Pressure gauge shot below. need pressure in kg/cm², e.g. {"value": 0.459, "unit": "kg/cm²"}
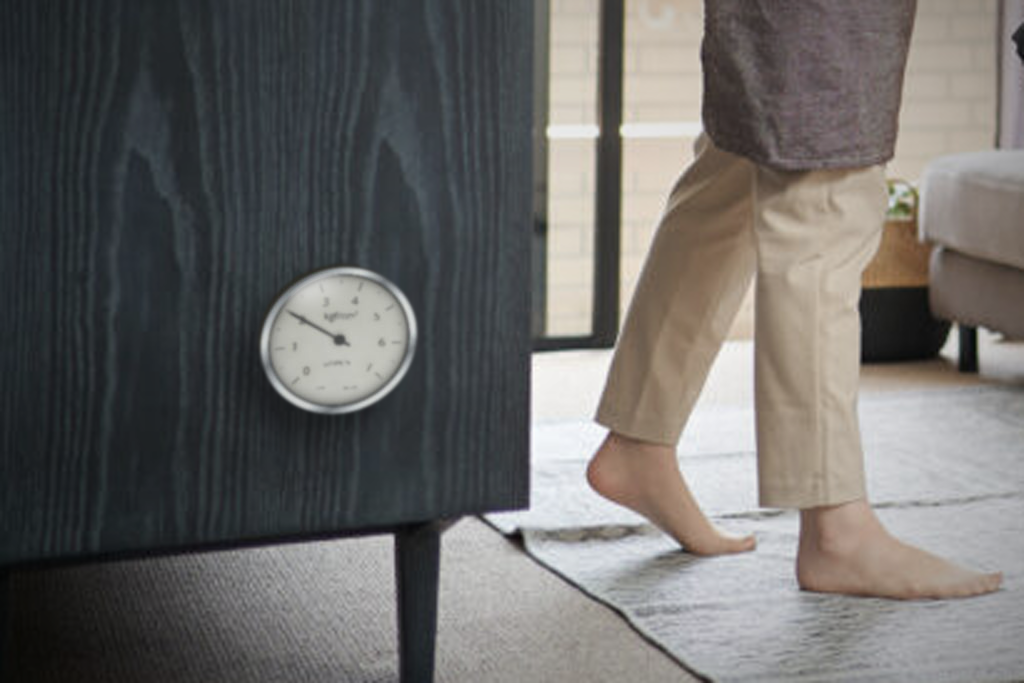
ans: {"value": 2, "unit": "kg/cm²"}
